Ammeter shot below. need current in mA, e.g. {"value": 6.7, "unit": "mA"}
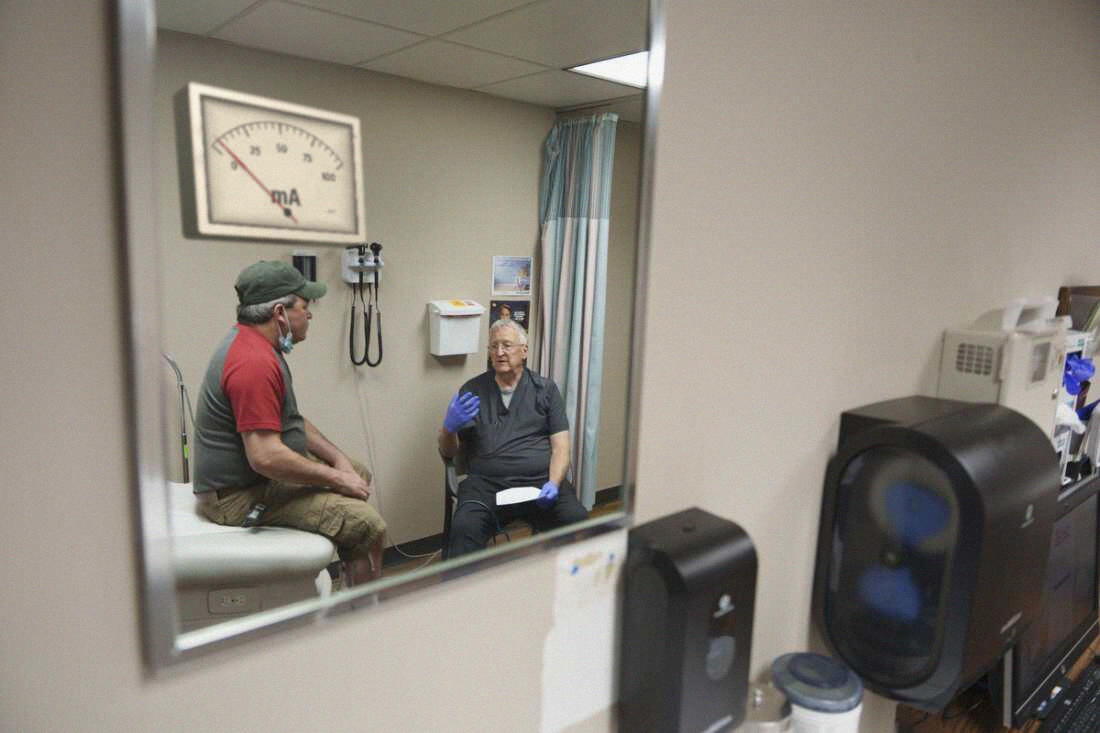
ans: {"value": 5, "unit": "mA"}
